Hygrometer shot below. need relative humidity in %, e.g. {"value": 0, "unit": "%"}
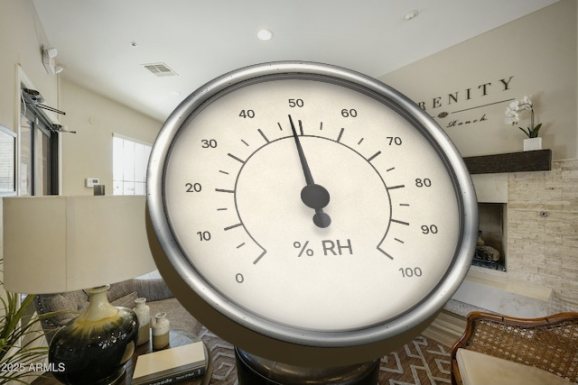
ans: {"value": 47.5, "unit": "%"}
